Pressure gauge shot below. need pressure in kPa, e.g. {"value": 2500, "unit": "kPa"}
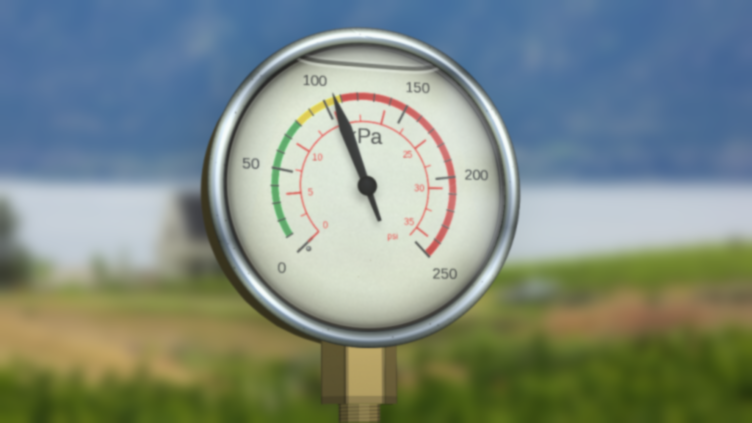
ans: {"value": 105, "unit": "kPa"}
